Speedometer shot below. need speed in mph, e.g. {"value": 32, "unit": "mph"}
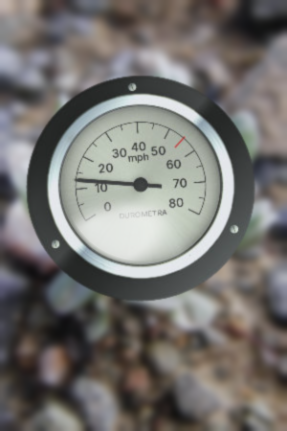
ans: {"value": 12.5, "unit": "mph"}
